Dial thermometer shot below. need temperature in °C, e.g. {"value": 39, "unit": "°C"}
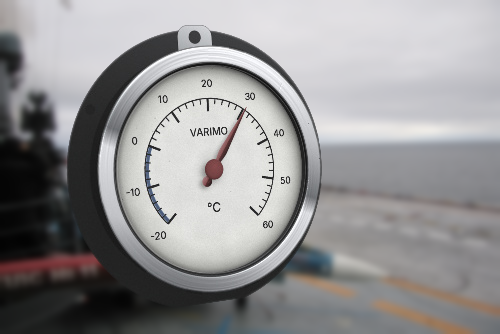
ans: {"value": 30, "unit": "°C"}
